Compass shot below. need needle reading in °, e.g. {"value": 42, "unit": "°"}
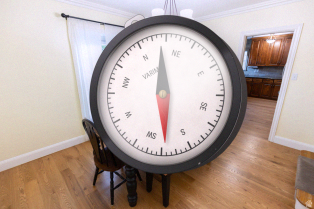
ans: {"value": 205, "unit": "°"}
